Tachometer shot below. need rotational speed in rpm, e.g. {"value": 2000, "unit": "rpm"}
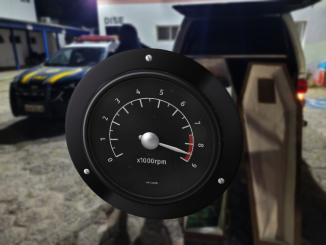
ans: {"value": 8500, "unit": "rpm"}
